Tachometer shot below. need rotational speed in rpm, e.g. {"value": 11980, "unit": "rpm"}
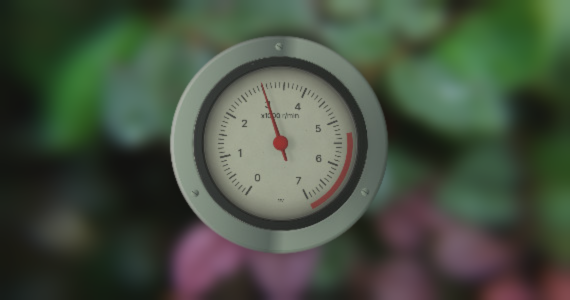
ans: {"value": 3000, "unit": "rpm"}
